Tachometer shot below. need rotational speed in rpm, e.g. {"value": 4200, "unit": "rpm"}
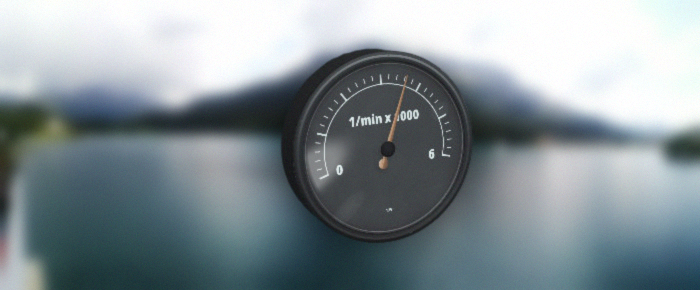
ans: {"value": 3600, "unit": "rpm"}
